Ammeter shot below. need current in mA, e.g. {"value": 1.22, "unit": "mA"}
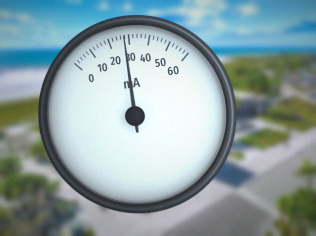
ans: {"value": 28, "unit": "mA"}
